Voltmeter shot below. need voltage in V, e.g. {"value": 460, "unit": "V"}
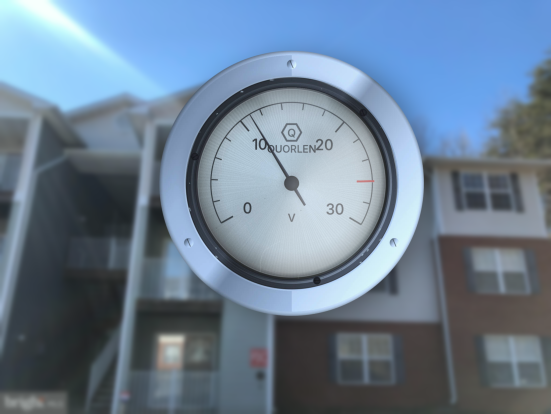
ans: {"value": 11, "unit": "V"}
